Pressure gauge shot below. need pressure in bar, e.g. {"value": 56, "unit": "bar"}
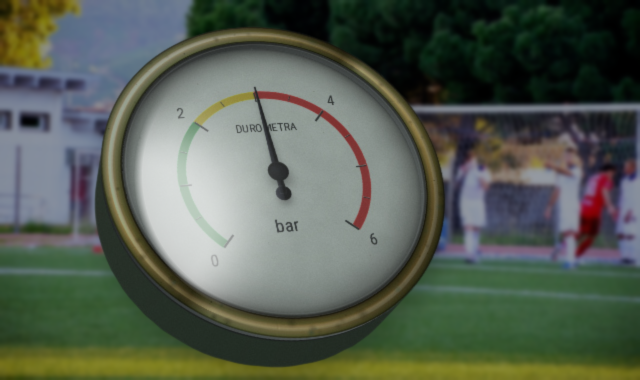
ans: {"value": 3, "unit": "bar"}
